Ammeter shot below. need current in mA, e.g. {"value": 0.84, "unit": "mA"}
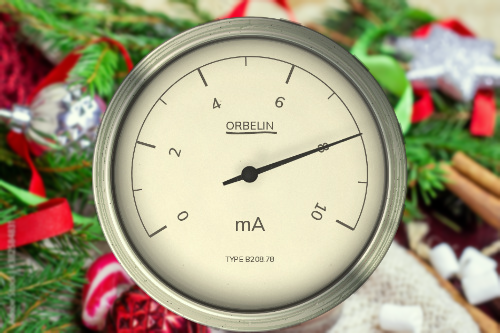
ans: {"value": 8, "unit": "mA"}
